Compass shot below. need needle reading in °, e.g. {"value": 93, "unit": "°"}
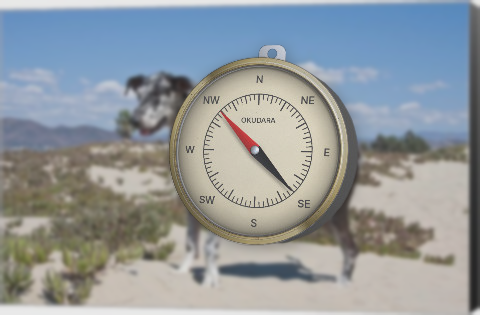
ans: {"value": 315, "unit": "°"}
